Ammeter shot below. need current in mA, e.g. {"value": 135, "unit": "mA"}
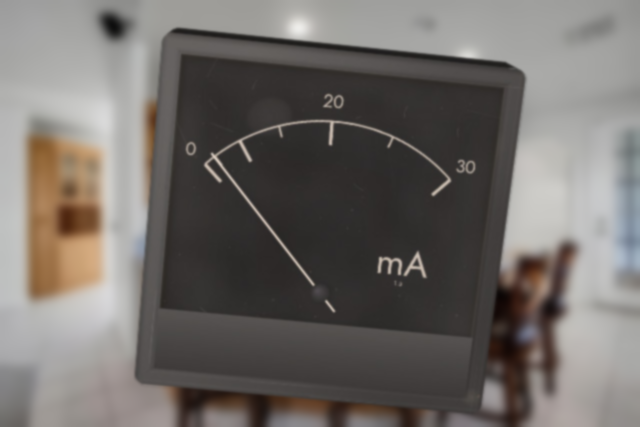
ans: {"value": 5, "unit": "mA"}
